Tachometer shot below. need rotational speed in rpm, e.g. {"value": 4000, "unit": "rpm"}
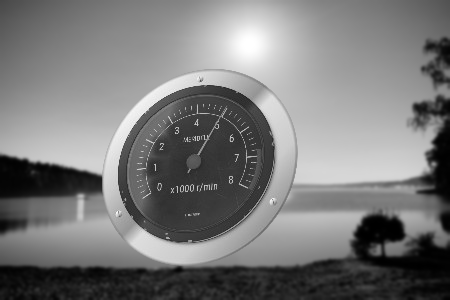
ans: {"value": 5000, "unit": "rpm"}
